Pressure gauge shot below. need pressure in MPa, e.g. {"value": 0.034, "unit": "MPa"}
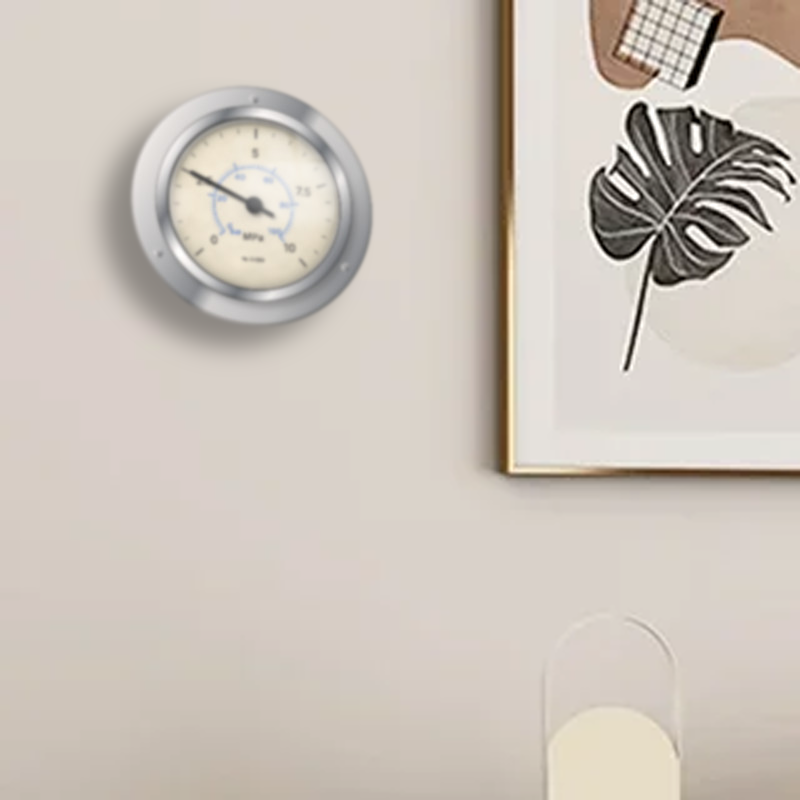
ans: {"value": 2.5, "unit": "MPa"}
